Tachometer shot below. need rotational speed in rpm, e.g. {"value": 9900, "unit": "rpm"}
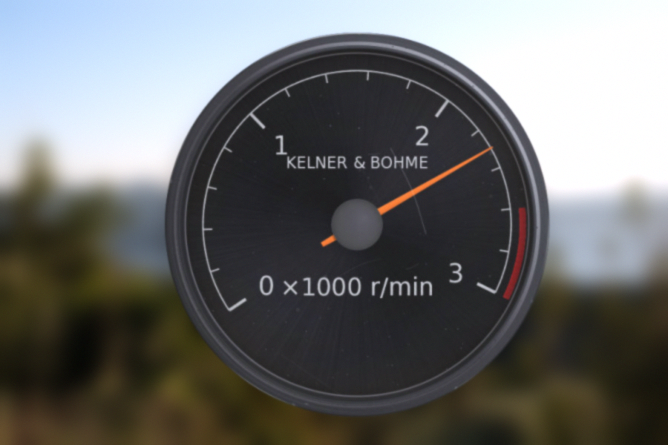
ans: {"value": 2300, "unit": "rpm"}
